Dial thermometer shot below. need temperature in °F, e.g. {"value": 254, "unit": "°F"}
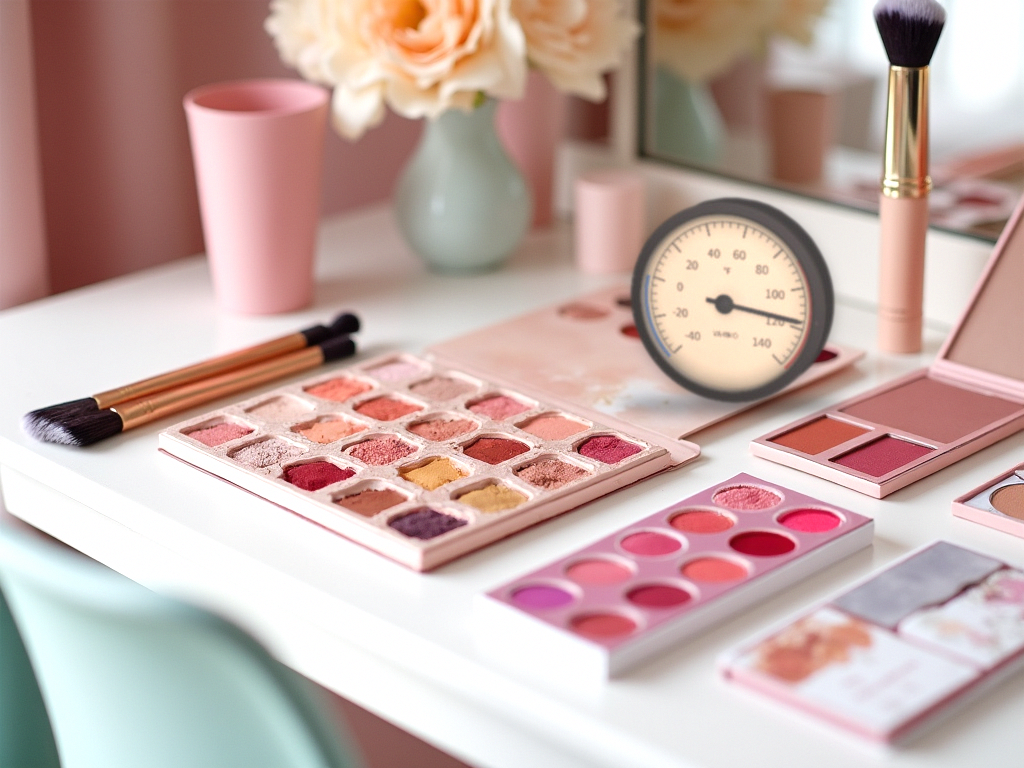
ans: {"value": 116, "unit": "°F"}
